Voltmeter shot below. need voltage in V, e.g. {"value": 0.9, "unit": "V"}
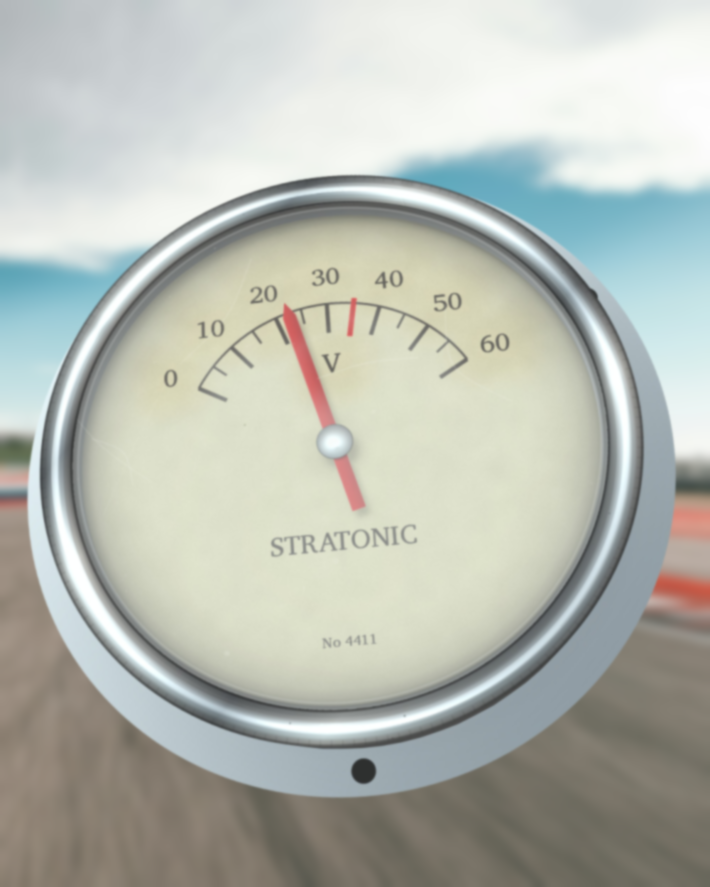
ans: {"value": 22.5, "unit": "V"}
